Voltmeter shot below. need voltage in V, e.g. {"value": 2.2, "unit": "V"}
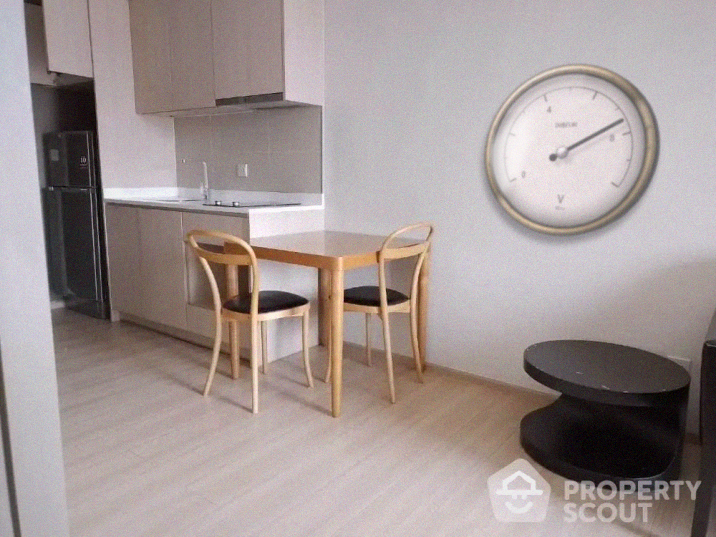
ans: {"value": 7.5, "unit": "V"}
